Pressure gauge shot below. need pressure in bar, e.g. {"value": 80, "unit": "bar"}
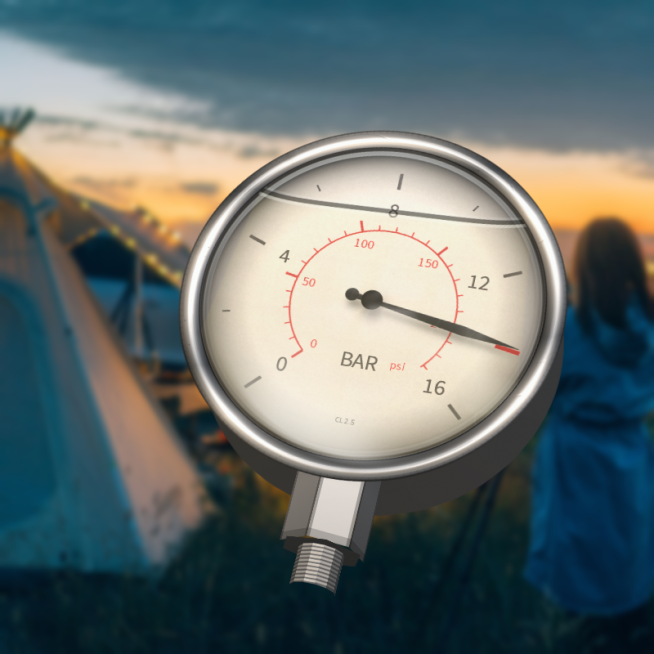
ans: {"value": 14, "unit": "bar"}
